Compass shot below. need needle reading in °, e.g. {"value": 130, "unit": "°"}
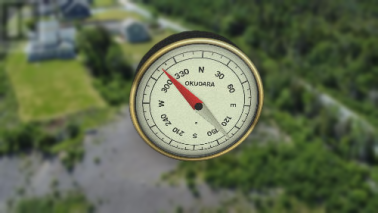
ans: {"value": 315, "unit": "°"}
